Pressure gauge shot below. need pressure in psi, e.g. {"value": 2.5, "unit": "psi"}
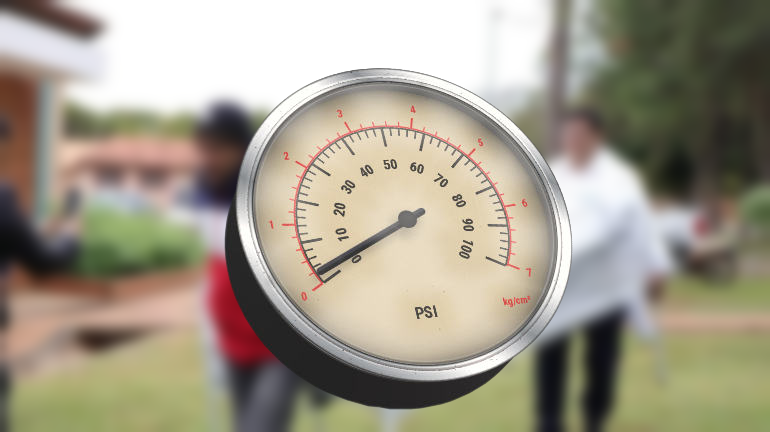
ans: {"value": 2, "unit": "psi"}
